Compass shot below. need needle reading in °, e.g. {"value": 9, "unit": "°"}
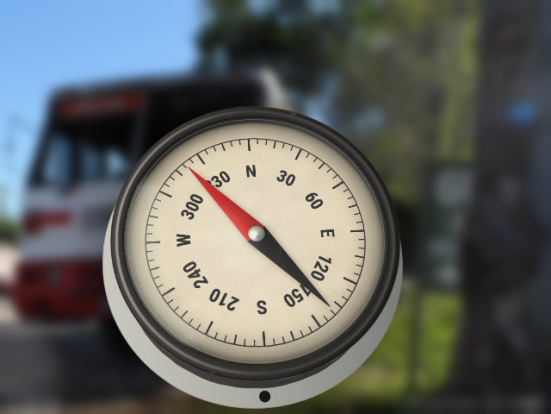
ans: {"value": 320, "unit": "°"}
